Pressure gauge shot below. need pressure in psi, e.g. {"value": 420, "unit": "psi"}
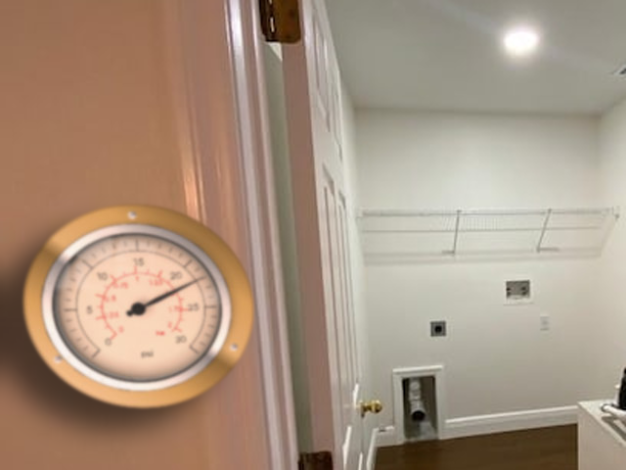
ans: {"value": 22, "unit": "psi"}
